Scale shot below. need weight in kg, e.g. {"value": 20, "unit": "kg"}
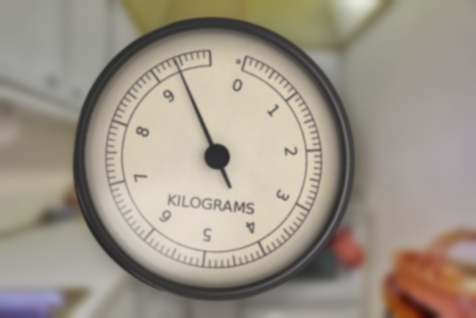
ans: {"value": 9.4, "unit": "kg"}
